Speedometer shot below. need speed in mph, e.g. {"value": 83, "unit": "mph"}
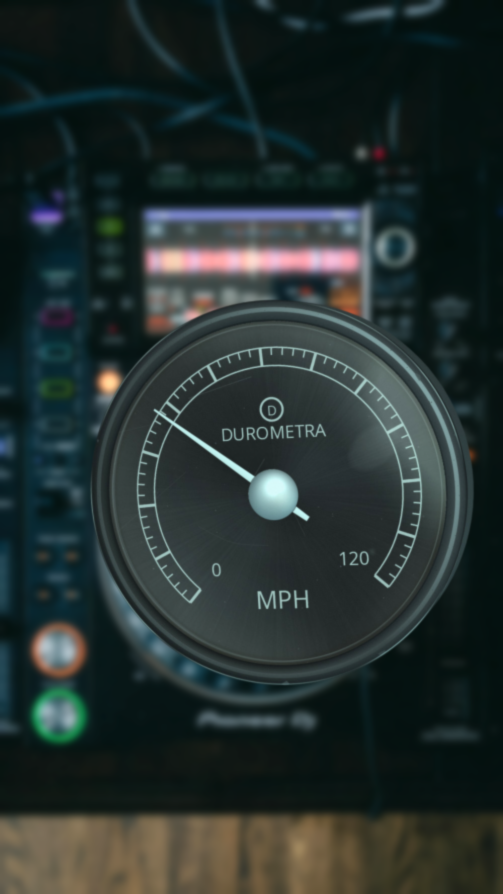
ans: {"value": 38, "unit": "mph"}
